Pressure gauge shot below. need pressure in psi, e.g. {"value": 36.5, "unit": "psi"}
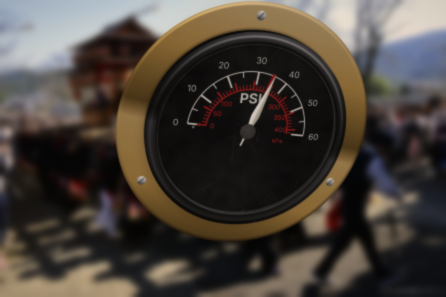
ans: {"value": 35, "unit": "psi"}
